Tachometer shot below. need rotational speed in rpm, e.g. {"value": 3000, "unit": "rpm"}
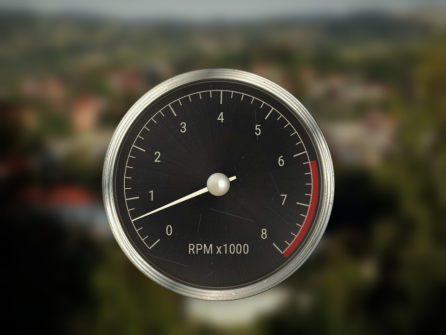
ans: {"value": 600, "unit": "rpm"}
